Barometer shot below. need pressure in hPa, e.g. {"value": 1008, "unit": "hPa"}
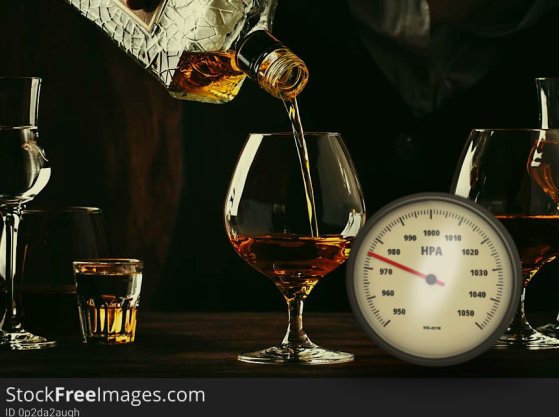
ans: {"value": 975, "unit": "hPa"}
